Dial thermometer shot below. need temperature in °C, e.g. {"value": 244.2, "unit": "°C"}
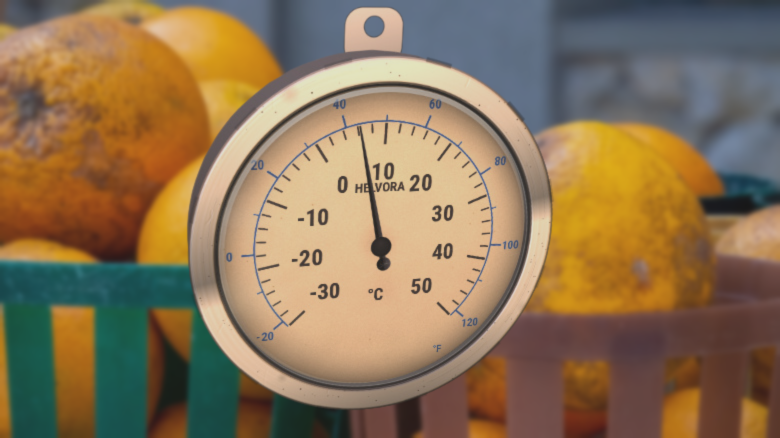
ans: {"value": 6, "unit": "°C"}
